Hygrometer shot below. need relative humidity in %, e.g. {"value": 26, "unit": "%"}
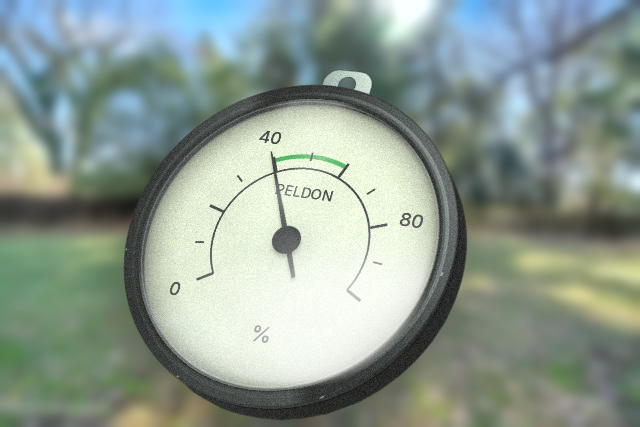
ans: {"value": 40, "unit": "%"}
